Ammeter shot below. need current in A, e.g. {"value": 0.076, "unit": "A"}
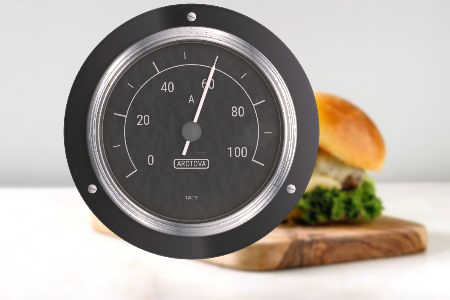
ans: {"value": 60, "unit": "A"}
